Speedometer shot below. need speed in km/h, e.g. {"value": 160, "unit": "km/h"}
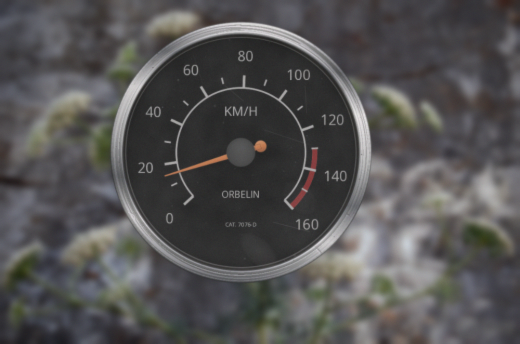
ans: {"value": 15, "unit": "km/h"}
